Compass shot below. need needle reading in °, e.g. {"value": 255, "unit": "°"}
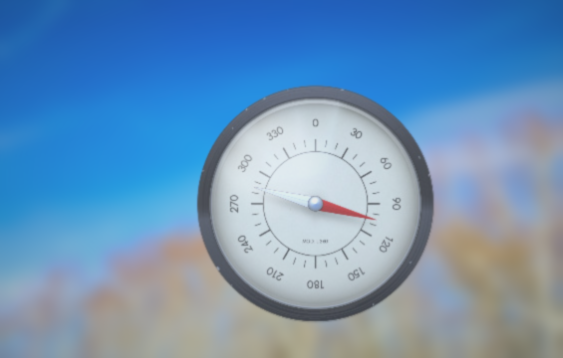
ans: {"value": 105, "unit": "°"}
